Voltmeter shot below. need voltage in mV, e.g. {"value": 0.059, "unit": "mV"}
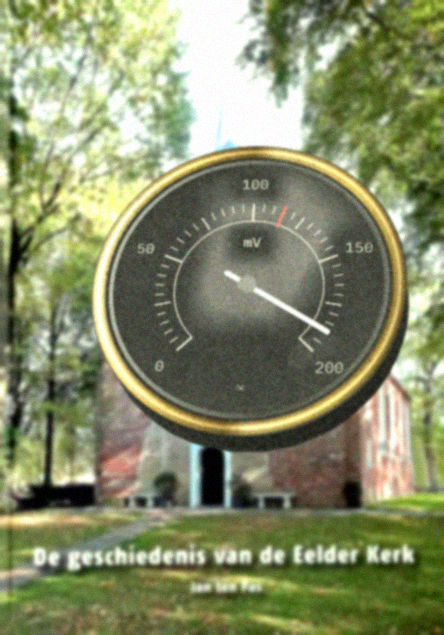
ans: {"value": 190, "unit": "mV"}
